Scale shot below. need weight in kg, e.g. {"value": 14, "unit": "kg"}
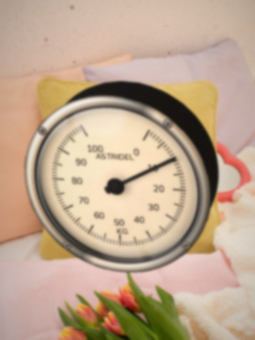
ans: {"value": 10, "unit": "kg"}
